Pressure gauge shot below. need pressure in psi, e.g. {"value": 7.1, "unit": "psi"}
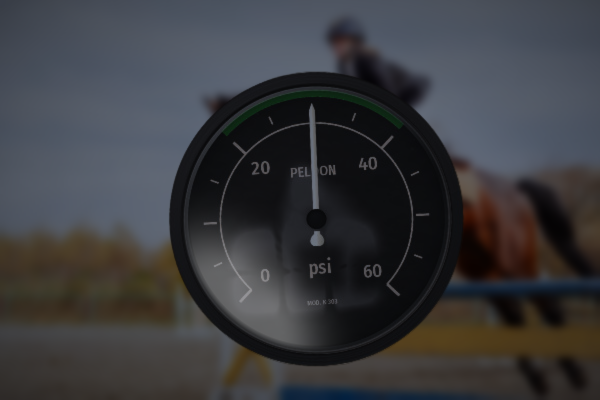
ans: {"value": 30, "unit": "psi"}
